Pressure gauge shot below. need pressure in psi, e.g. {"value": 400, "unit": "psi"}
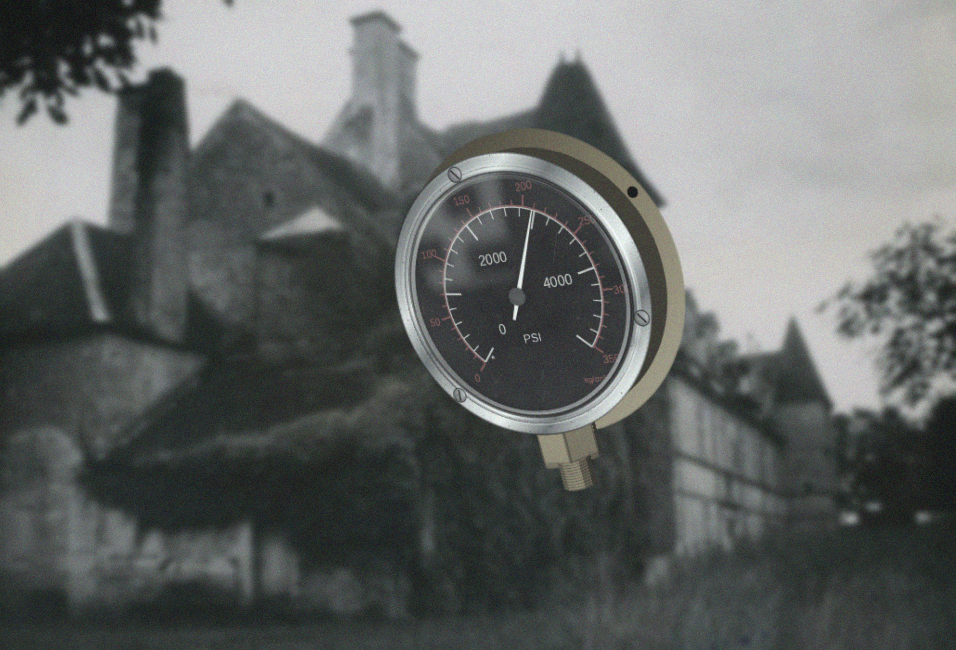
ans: {"value": 3000, "unit": "psi"}
